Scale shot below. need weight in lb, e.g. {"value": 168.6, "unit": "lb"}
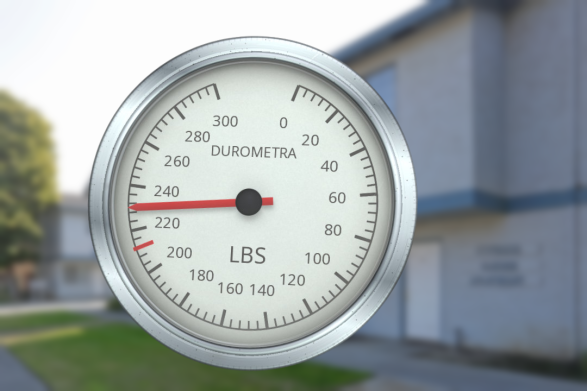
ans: {"value": 230, "unit": "lb"}
